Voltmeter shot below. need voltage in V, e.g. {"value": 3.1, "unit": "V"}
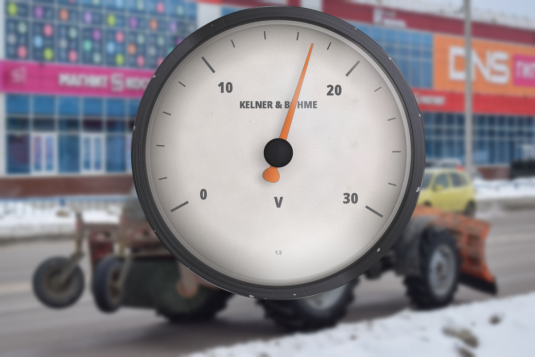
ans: {"value": 17, "unit": "V"}
